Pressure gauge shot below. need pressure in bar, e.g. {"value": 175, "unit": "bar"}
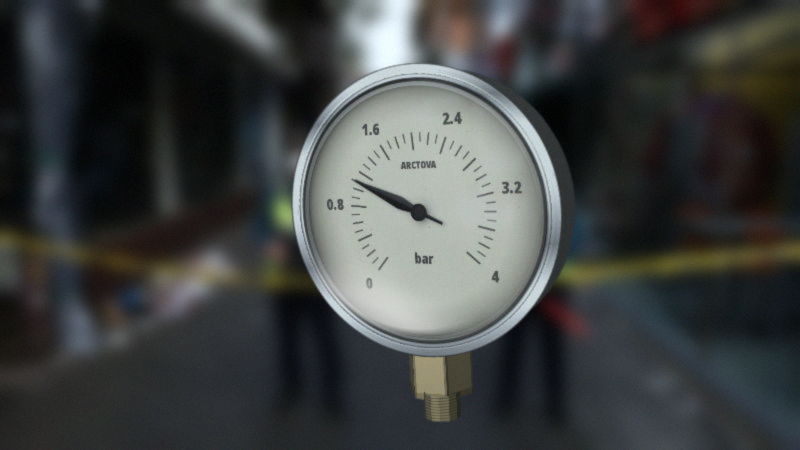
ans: {"value": 1.1, "unit": "bar"}
